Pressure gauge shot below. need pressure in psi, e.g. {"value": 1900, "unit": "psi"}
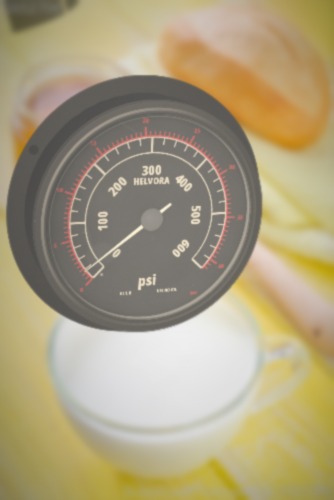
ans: {"value": 20, "unit": "psi"}
